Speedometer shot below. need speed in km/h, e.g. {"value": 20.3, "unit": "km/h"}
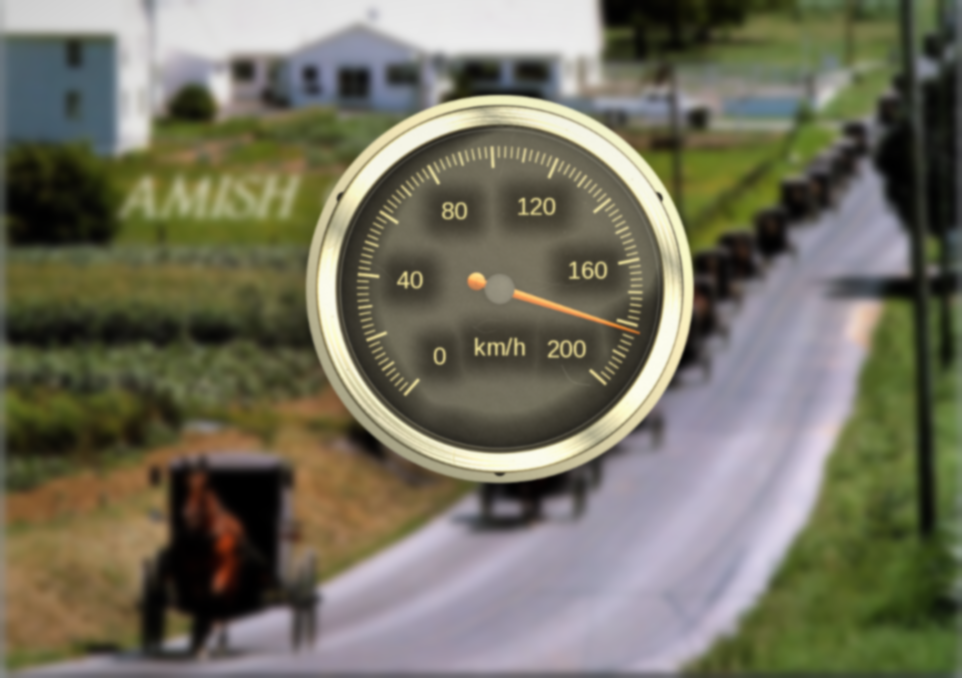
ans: {"value": 182, "unit": "km/h"}
